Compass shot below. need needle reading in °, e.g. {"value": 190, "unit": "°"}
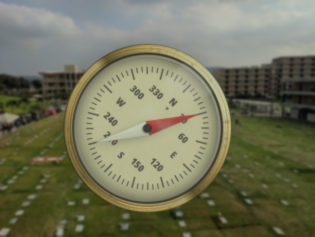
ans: {"value": 30, "unit": "°"}
